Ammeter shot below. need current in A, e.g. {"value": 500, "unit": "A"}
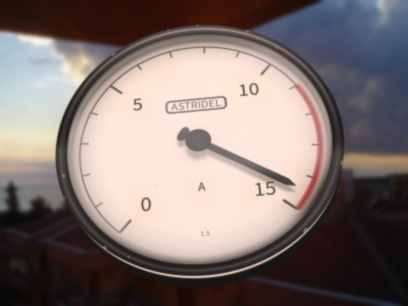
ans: {"value": 14.5, "unit": "A"}
